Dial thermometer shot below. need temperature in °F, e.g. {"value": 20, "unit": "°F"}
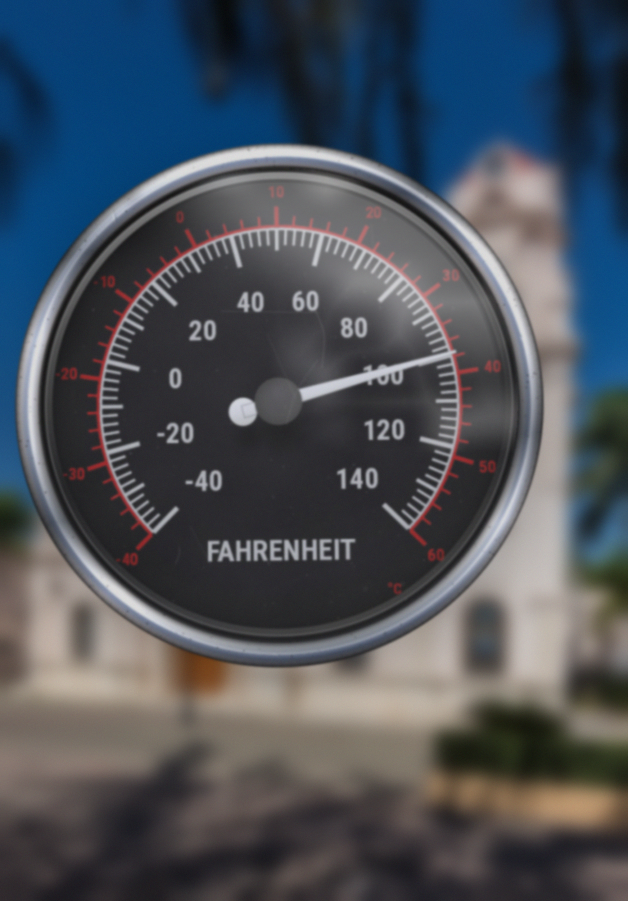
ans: {"value": 100, "unit": "°F"}
